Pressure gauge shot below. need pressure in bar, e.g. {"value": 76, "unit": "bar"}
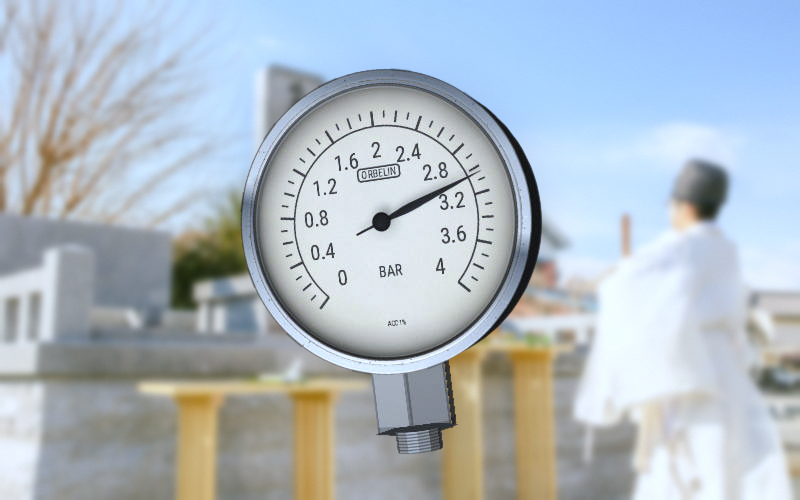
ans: {"value": 3.05, "unit": "bar"}
